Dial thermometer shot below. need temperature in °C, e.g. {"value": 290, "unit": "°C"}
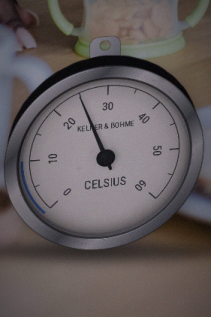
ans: {"value": 25, "unit": "°C"}
